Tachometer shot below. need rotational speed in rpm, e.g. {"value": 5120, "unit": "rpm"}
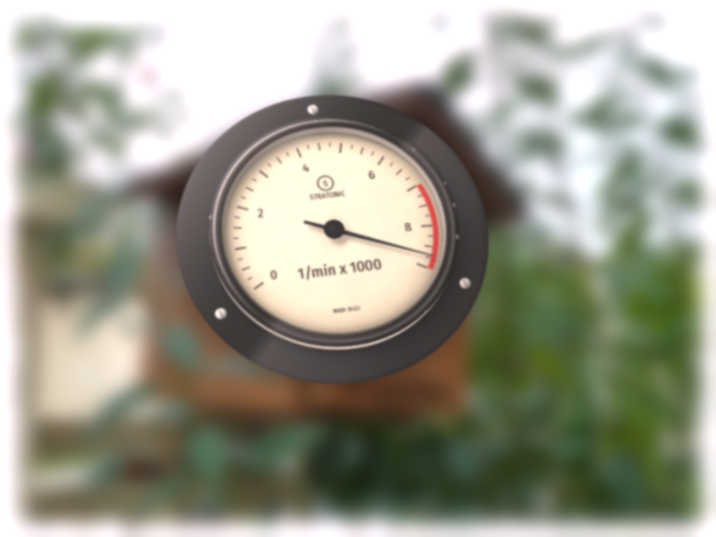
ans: {"value": 8750, "unit": "rpm"}
